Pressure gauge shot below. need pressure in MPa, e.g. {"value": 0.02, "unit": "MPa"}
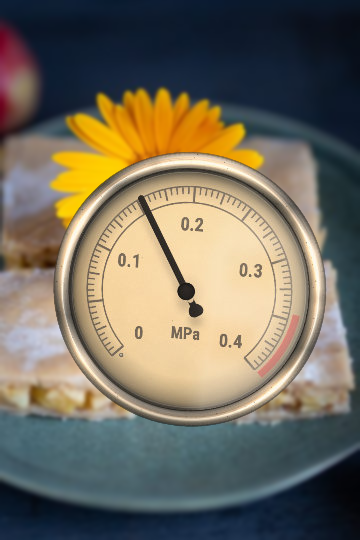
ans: {"value": 0.155, "unit": "MPa"}
